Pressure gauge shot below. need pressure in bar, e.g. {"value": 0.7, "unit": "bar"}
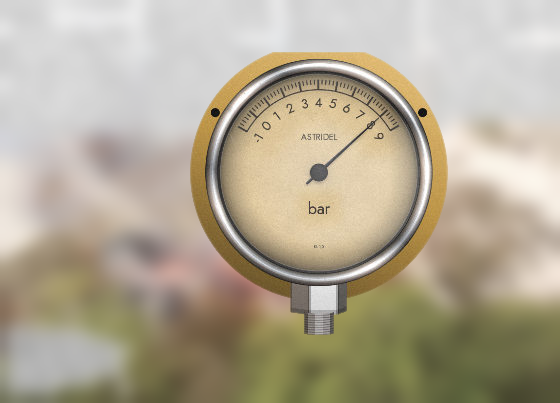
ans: {"value": 8, "unit": "bar"}
